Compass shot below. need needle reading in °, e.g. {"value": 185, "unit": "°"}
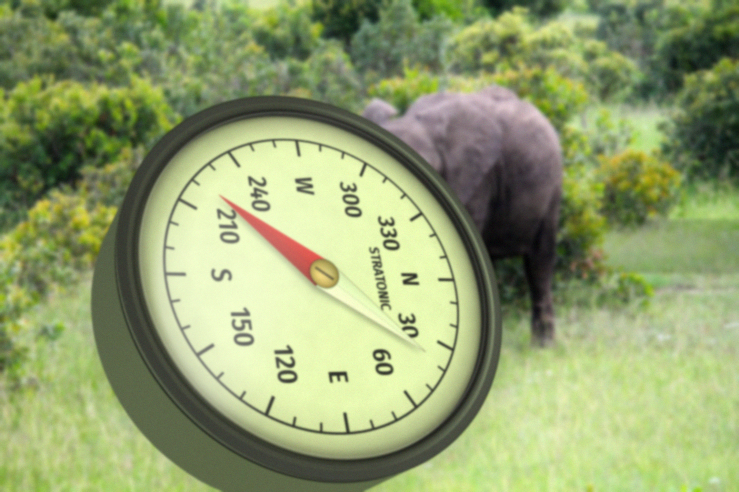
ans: {"value": 220, "unit": "°"}
